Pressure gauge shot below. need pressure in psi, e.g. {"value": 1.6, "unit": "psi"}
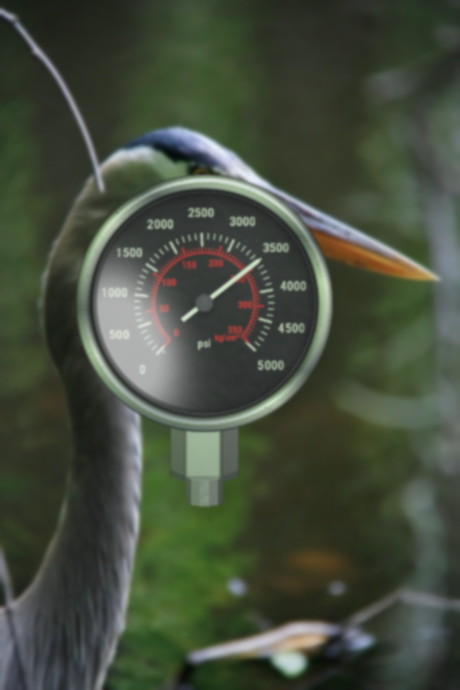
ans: {"value": 3500, "unit": "psi"}
